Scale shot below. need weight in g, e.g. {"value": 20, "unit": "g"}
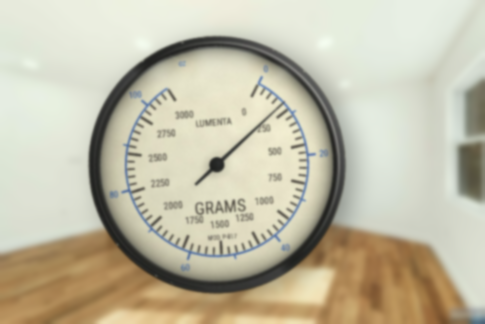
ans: {"value": 200, "unit": "g"}
